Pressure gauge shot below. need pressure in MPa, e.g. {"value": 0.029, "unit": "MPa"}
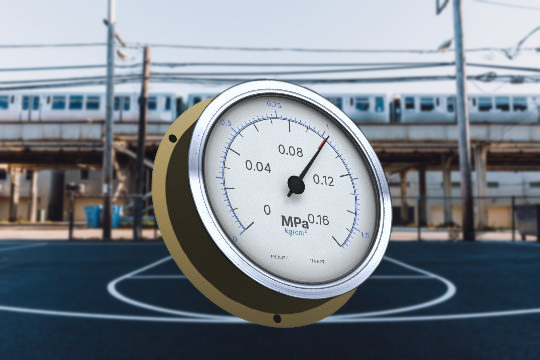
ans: {"value": 0.1, "unit": "MPa"}
